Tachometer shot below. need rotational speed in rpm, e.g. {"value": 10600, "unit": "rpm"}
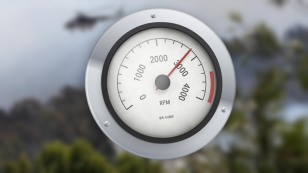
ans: {"value": 2800, "unit": "rpm"}
